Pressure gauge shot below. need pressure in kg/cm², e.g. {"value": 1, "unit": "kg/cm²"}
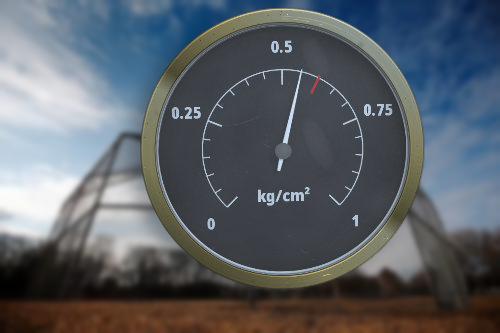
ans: {"value": 0.55, "unit": "kg/cm²"}
